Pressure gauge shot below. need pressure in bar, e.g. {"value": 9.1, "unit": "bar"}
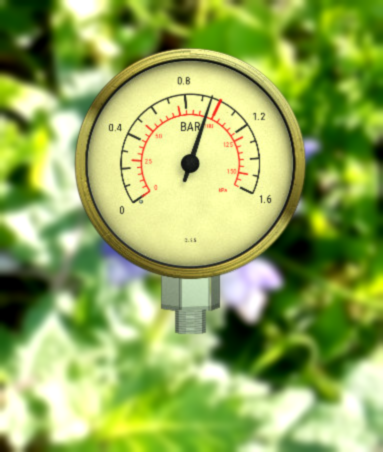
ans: {"value": 0.95, "unit": "bar"}
